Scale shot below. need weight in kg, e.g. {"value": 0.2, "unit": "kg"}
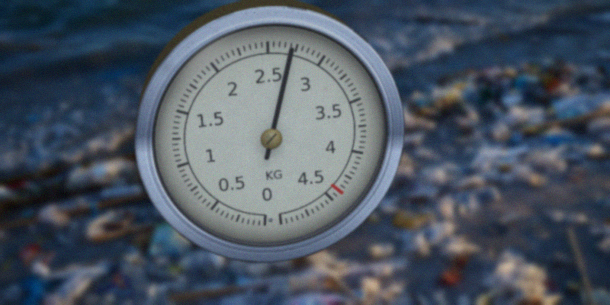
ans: {"value": 2.7, "unit": "kg"}
